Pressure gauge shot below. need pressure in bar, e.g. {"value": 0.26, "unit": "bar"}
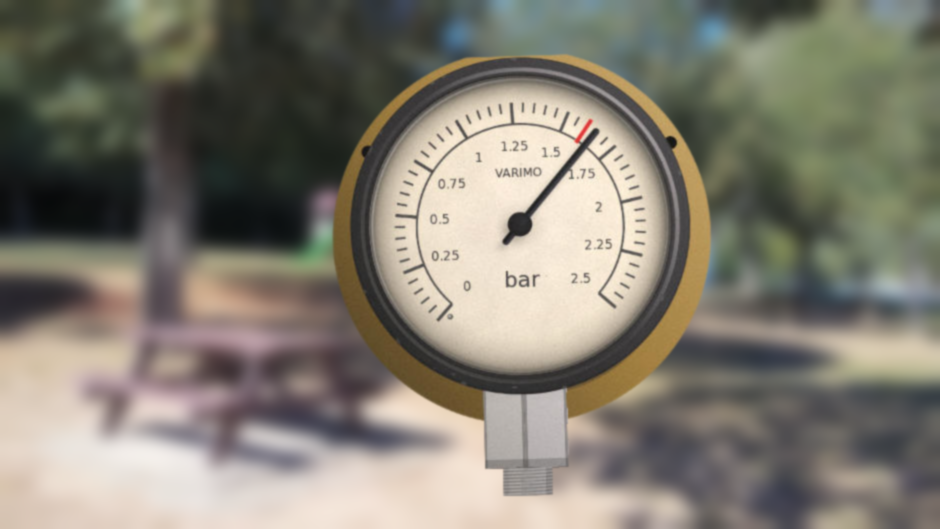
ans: {"value": 1.65, "unit": "bar"}
